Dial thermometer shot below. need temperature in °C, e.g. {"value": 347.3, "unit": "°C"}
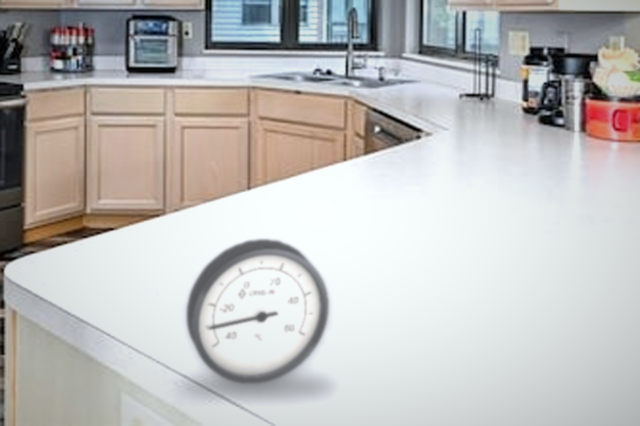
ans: {"value": -30, "unit": "°C"}
